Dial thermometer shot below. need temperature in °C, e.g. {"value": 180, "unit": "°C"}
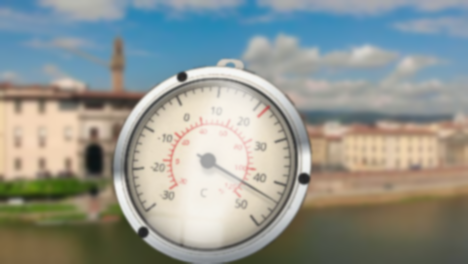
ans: {"value": 44, "unit": "°C"}
